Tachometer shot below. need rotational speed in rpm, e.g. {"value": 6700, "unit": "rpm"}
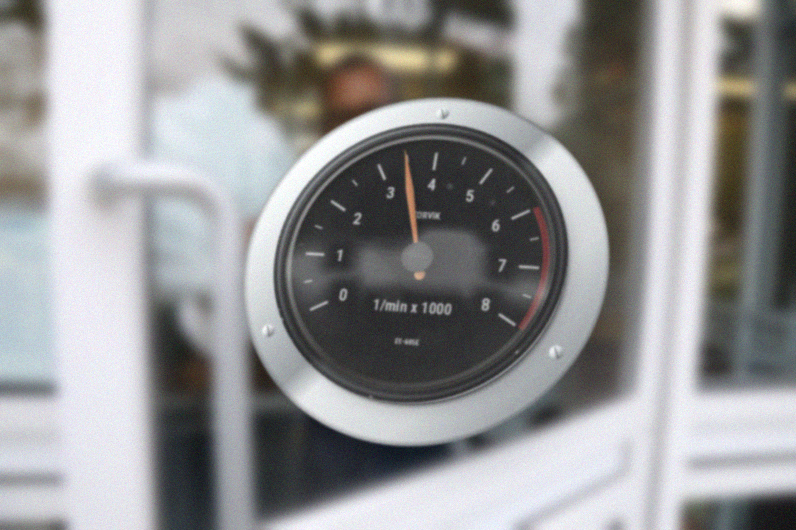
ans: {"value": 3500, "unit": "rpm"}
